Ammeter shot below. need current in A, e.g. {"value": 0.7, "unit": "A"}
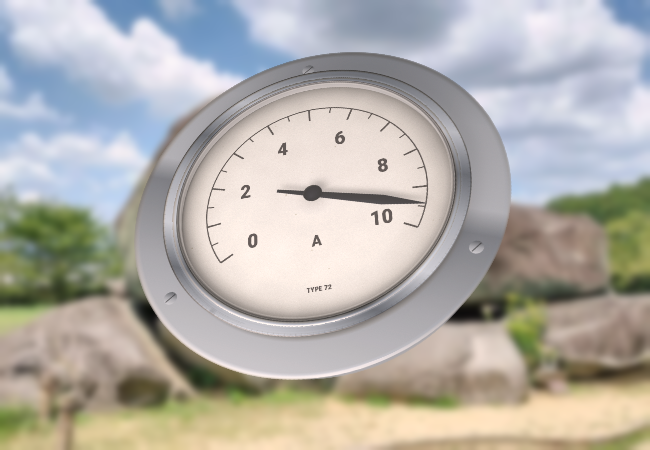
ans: {"value": 9.5, "unit": "A"}
